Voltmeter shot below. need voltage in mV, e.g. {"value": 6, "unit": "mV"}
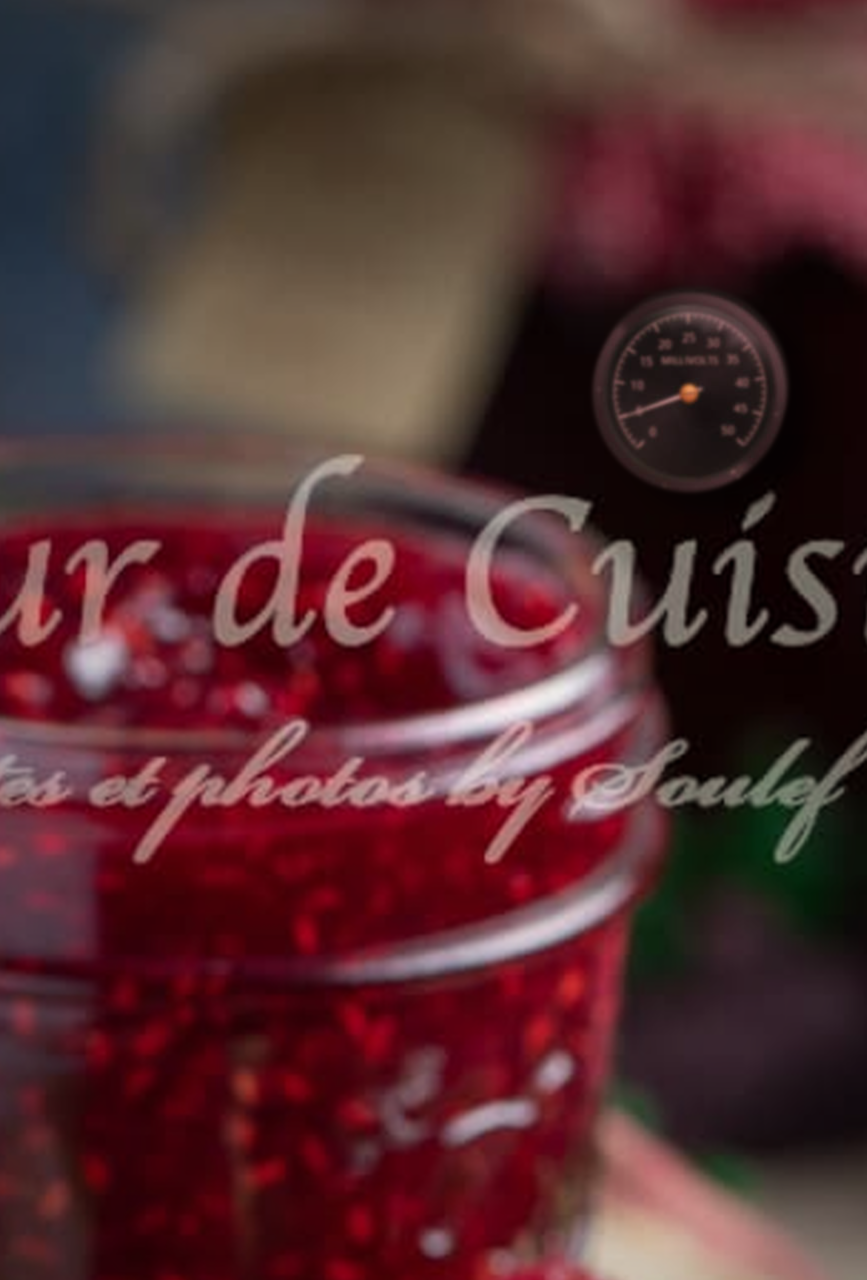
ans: {"value": 5, "unit": "mV"}
